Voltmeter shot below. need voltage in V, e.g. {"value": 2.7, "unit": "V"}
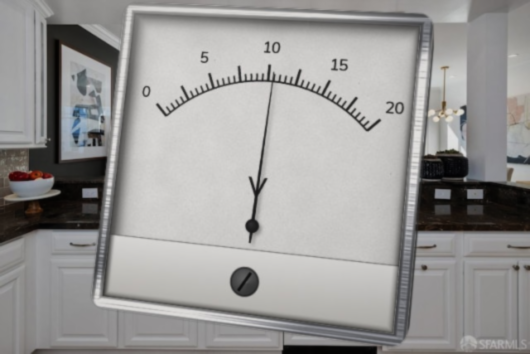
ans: {"value": 10.5, "unit": "V"}
